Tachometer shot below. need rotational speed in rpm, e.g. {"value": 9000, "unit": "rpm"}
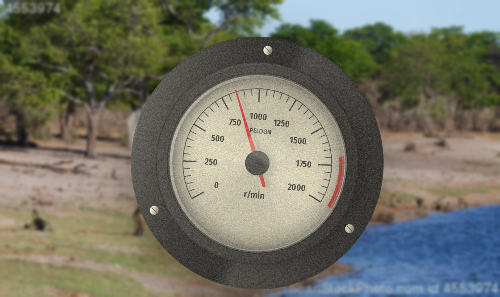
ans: {"value": 850, "unit": "rpm"}
